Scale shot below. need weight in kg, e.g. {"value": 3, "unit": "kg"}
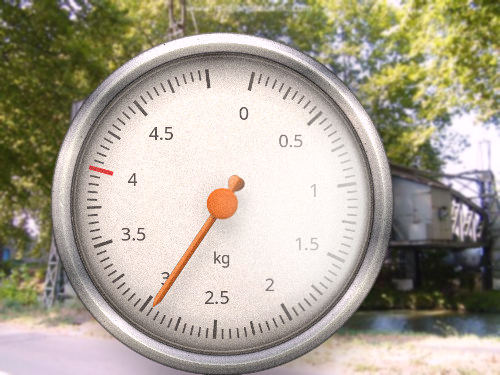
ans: {"value": 2.95, "unit": "kg"}
